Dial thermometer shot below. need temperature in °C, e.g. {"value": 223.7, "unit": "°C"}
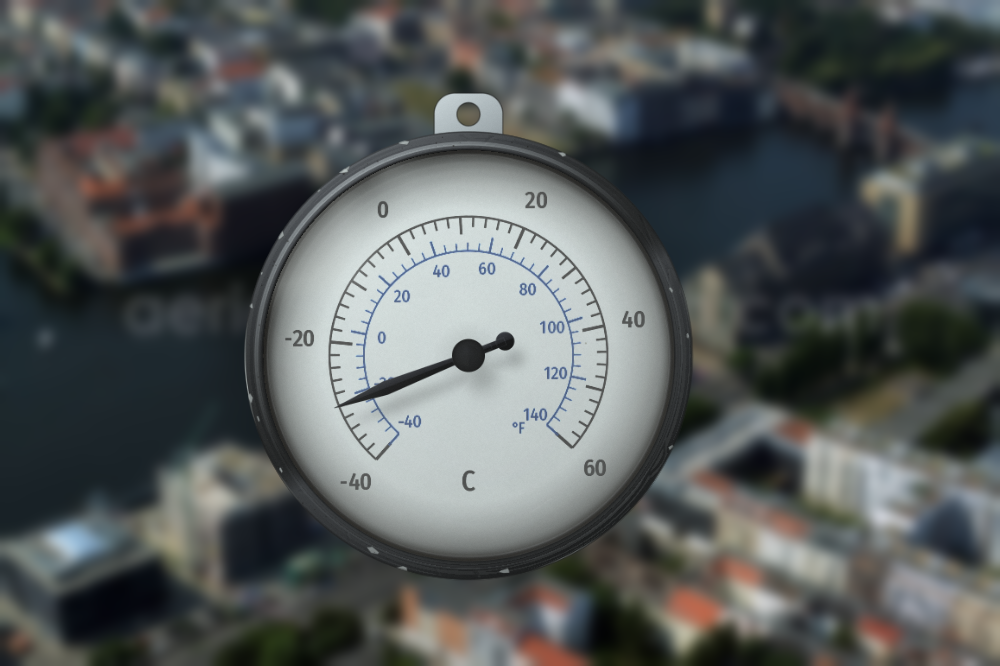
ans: {"value": -30, "unit": "°C"}
